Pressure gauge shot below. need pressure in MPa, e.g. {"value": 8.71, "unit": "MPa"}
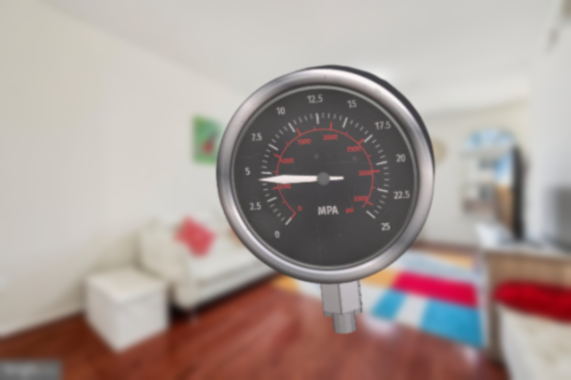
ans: {"value": 4.5, "unit": "MPa"}
